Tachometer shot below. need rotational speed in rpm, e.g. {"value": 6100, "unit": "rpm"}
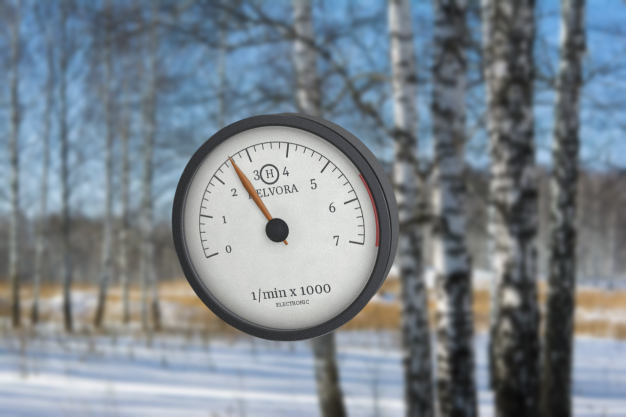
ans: {"value": 2600, "unit": "rpm"}
